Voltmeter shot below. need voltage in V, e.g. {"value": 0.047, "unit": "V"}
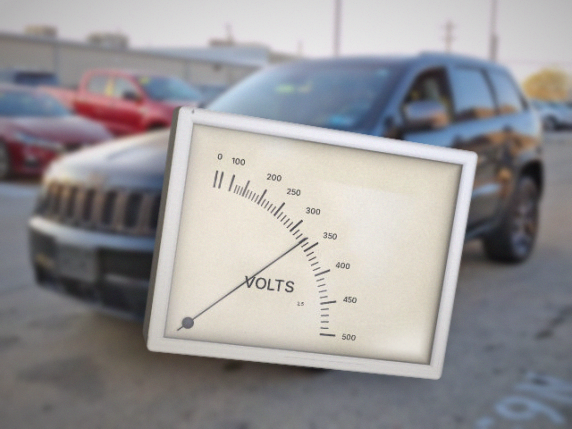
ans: {"value": 330, "unit": "V"}
